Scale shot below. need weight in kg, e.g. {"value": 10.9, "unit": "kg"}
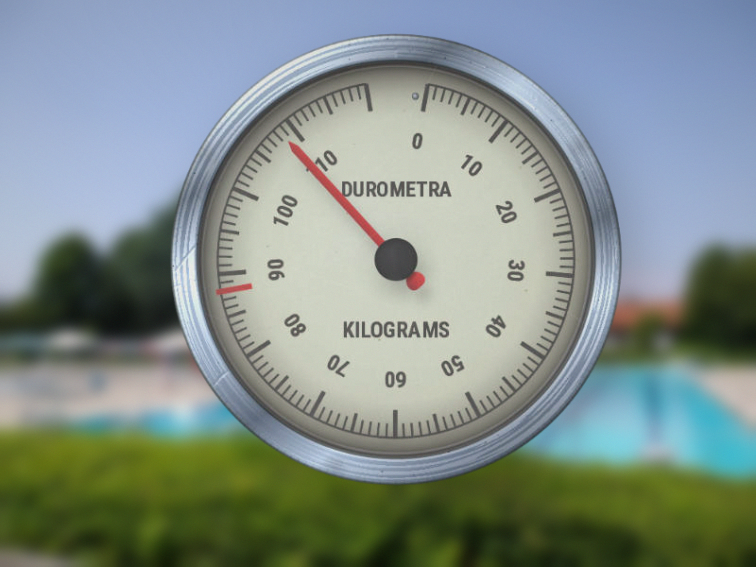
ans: {"value": 108.5, "unit": "kg"}
